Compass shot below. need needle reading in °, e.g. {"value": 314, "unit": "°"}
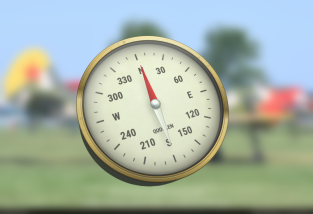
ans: {"value": 0, "unit": "°"}
